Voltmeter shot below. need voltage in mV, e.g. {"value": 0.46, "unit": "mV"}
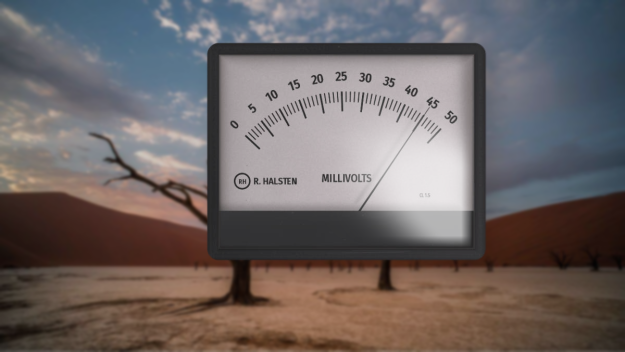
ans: {"value": 45, "unit": "mV"}
